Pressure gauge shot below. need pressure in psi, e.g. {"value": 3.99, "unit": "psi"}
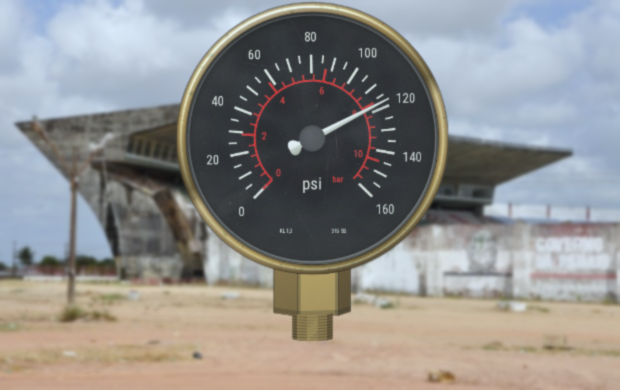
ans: {"value": 117.5, "unit": "psi"}
